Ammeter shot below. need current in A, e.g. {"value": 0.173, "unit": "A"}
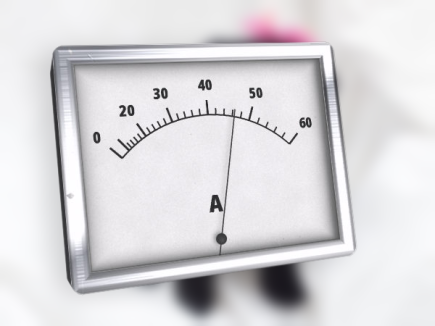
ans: {"value": 46, "unit": "A"}
